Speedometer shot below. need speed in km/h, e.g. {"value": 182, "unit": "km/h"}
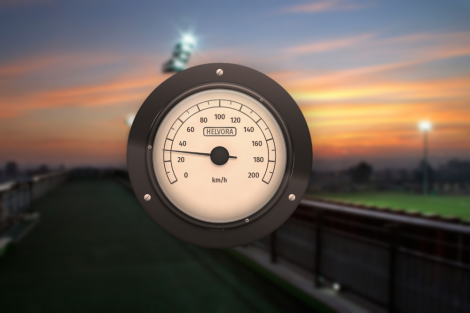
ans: {"value": 30, "unit": "km/h"}
